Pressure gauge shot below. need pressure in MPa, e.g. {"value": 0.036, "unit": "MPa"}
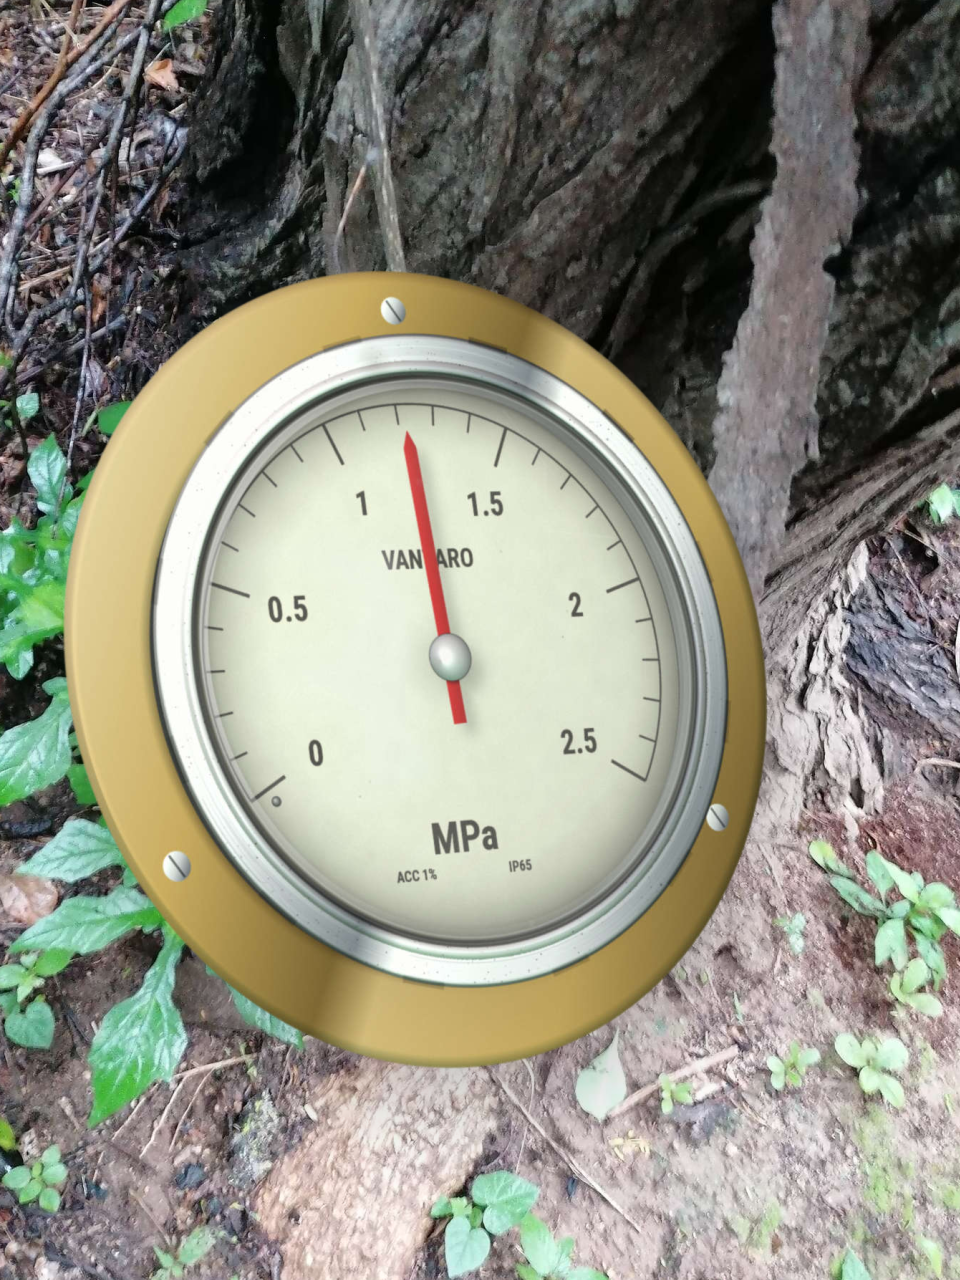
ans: {"value": 1.2, "unit": "MPa"}
